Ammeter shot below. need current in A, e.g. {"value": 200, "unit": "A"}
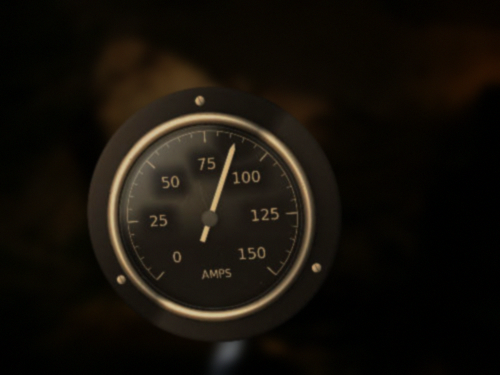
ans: {"value": 87.5, "unit": "A"}
